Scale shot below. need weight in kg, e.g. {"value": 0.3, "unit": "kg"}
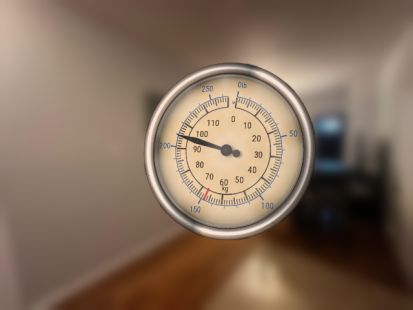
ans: {"value": 95, "unit": "kg"}
